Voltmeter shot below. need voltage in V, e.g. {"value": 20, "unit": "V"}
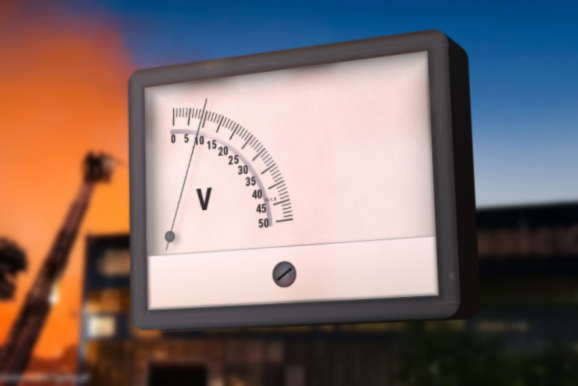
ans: {"value": 10, "unit": "V"}
